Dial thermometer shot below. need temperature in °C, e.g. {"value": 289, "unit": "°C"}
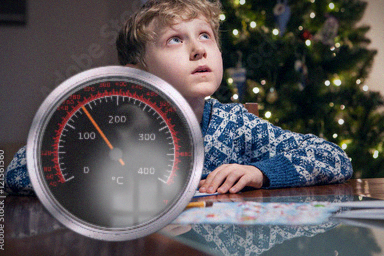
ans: {"value": 140, "unit": "°C"}
